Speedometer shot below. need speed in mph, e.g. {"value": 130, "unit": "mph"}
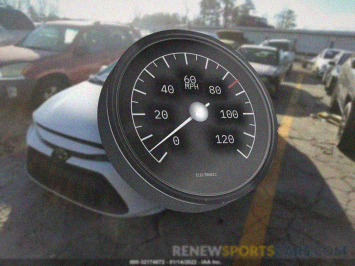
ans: {"value": 5, "unit": "mph"}
